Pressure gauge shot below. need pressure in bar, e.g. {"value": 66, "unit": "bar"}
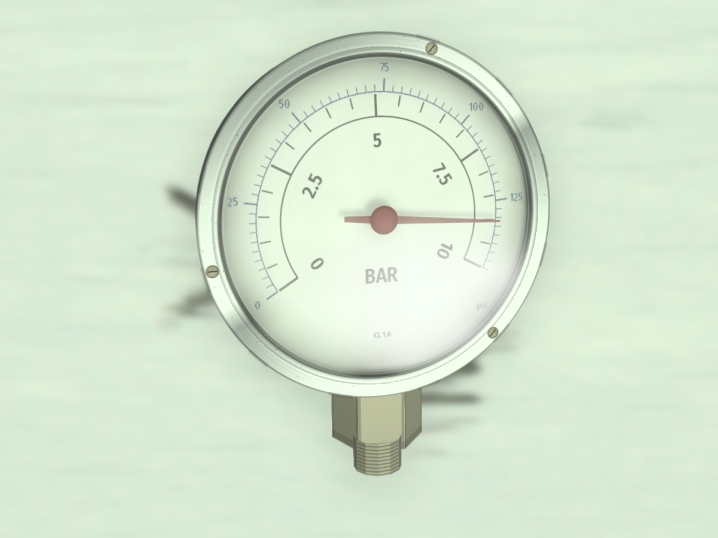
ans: {"value": 9, "unit": "bar"}
